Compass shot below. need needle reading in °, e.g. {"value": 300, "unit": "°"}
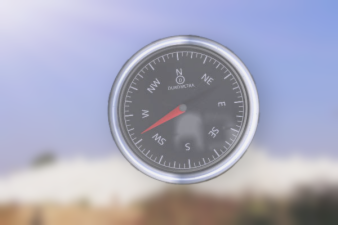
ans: {"value": 245, "unit": "°"}
